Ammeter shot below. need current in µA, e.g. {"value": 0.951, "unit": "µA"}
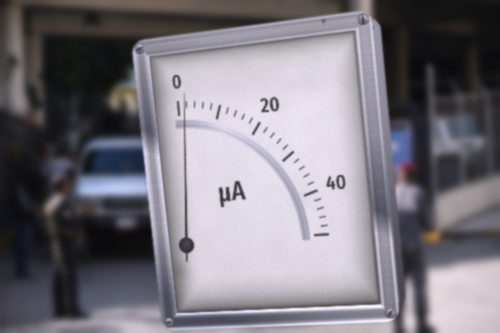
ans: {"value": 2, "unit": "µA"}
